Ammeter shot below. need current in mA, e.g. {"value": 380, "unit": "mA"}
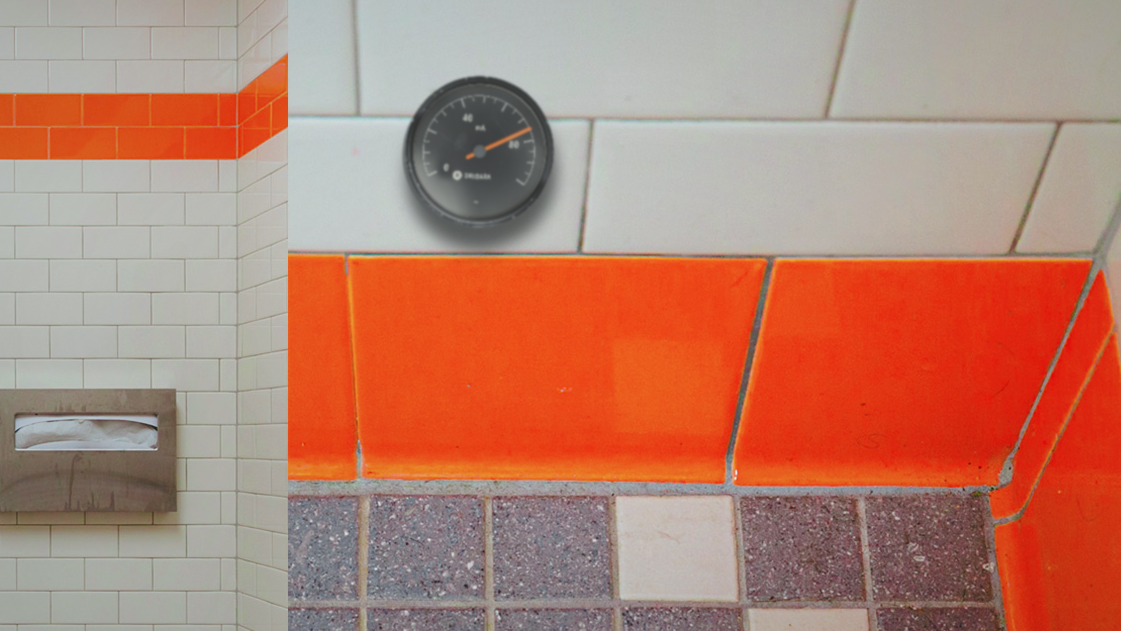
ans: {"value": 75, "unit": "mA"}
